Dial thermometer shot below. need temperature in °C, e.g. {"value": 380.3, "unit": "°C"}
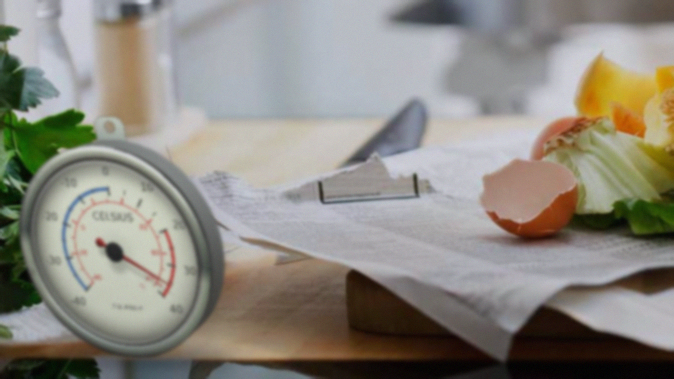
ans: {"value": 35, "unit": "°C"}
